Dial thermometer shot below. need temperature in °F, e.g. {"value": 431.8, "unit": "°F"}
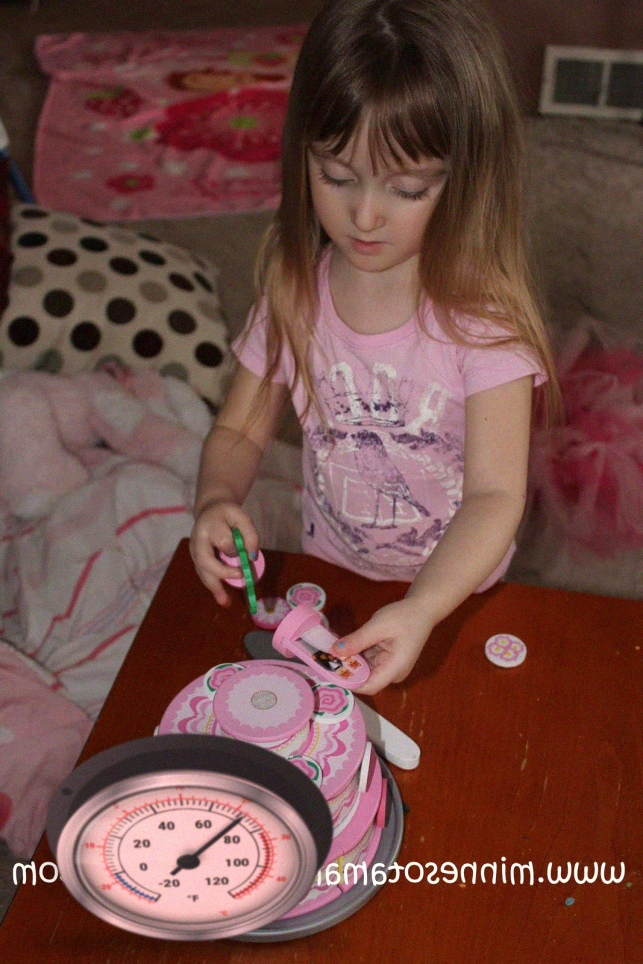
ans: {"value": 70, "unit": "°F"}
